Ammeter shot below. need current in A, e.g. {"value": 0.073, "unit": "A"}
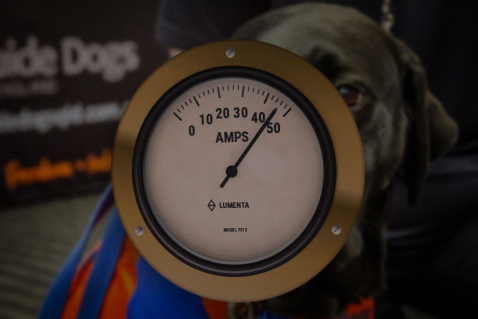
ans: {"value": 46, "unit": "A"}
